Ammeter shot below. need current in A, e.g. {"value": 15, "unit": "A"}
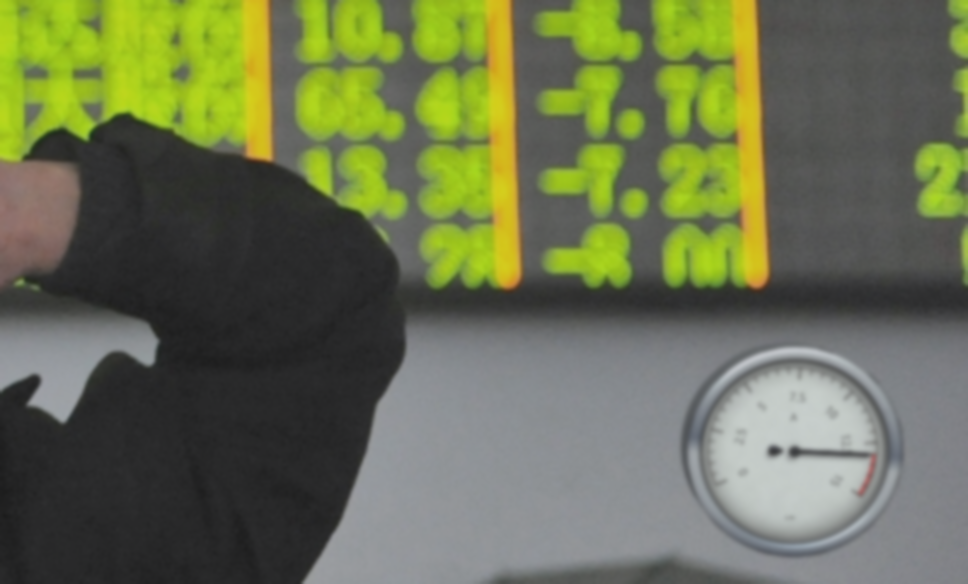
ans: {"value": 13, "unit": "A"}
